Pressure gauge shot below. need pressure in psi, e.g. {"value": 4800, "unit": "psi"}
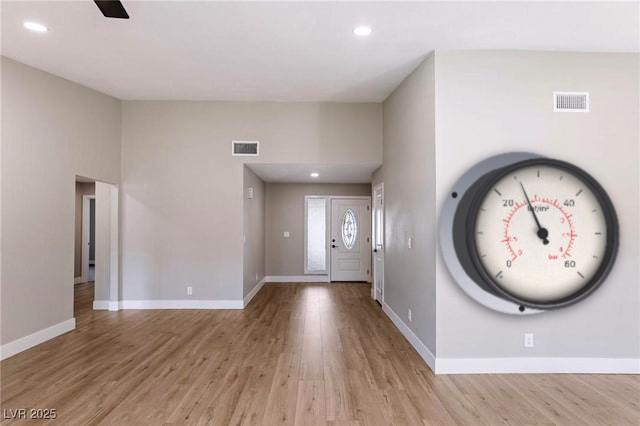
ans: {"value": 25, "unit": "psi"}
